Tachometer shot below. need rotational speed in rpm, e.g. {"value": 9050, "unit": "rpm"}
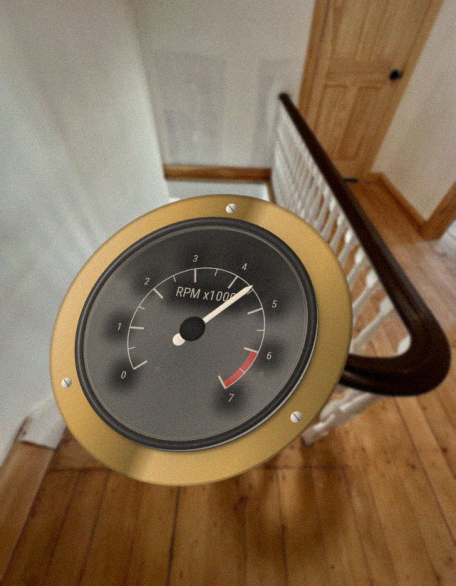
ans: {"value": 4500, "unit": "rpm"}
